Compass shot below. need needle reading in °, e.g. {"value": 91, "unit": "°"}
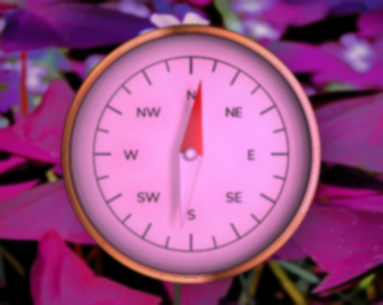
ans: {"value": 7.5, "unit": "°"}
